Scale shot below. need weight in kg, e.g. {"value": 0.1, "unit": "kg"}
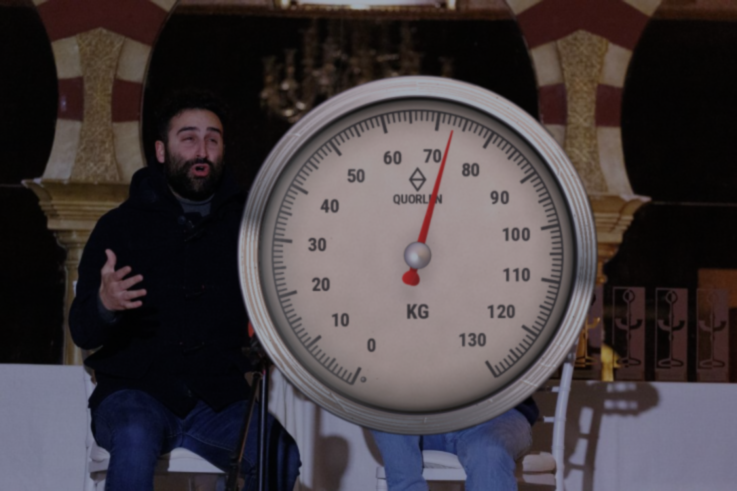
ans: {"value": 73, "unit": "kg"}
